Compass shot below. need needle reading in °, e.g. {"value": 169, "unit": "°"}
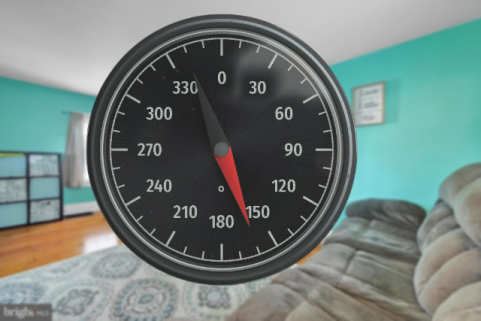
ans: {"value": 160, "unit": "°"}
